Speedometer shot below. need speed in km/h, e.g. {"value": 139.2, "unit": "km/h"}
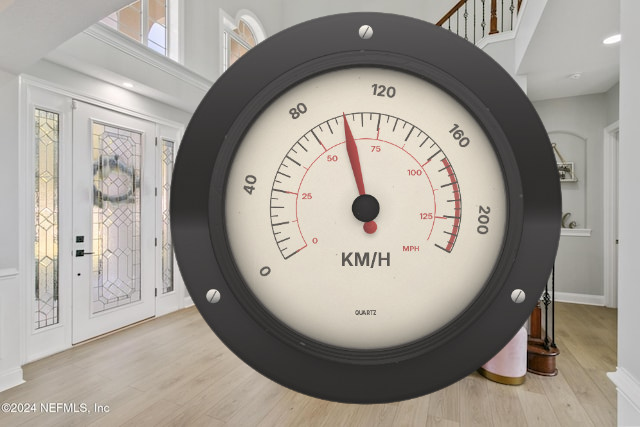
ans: {"value": 100, "unit": "km/h"}
